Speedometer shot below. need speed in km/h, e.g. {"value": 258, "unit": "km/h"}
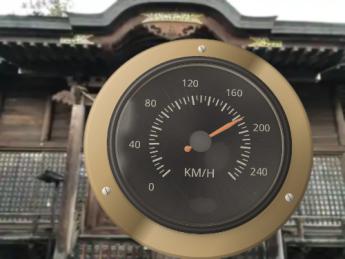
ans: {"value": 185, "unit": "km/h"}
